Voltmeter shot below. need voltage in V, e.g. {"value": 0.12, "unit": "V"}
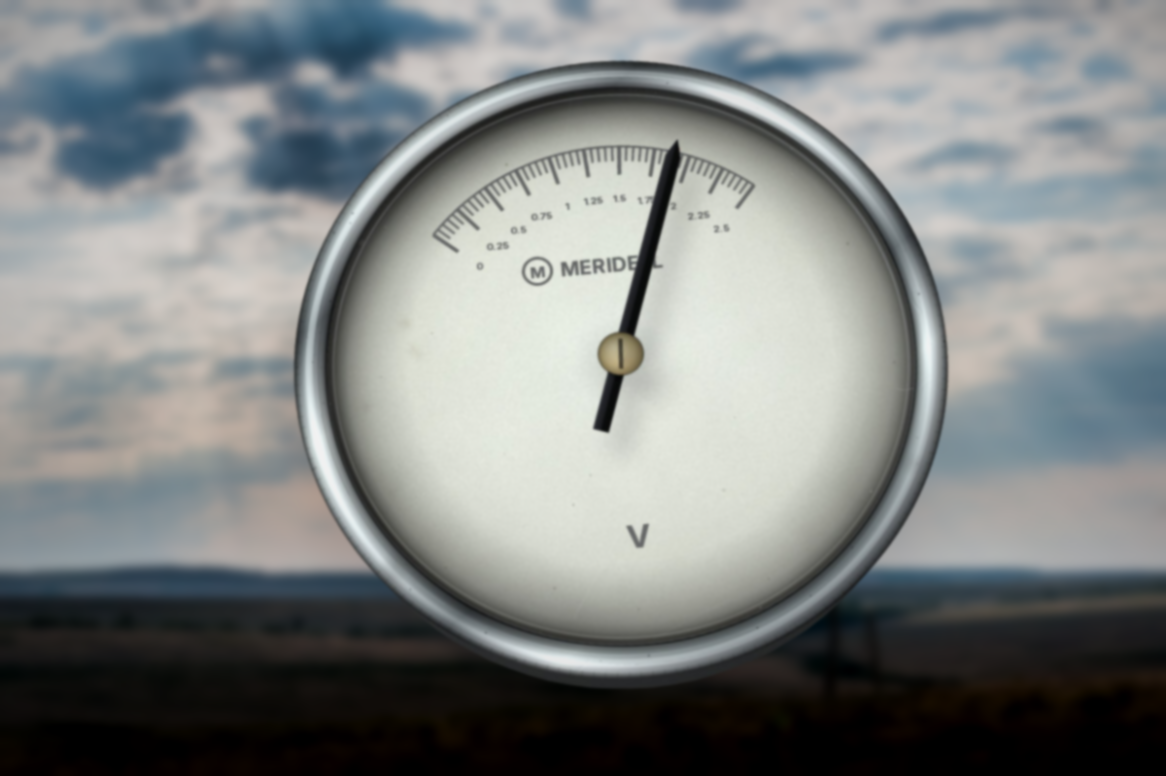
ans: {"value": 1.9, "unit": "V"}
